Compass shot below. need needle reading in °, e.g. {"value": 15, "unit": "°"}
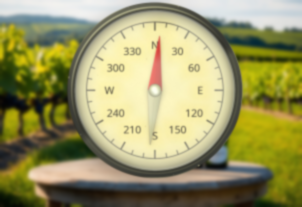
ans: {"value": 5, "unit": "°"}
